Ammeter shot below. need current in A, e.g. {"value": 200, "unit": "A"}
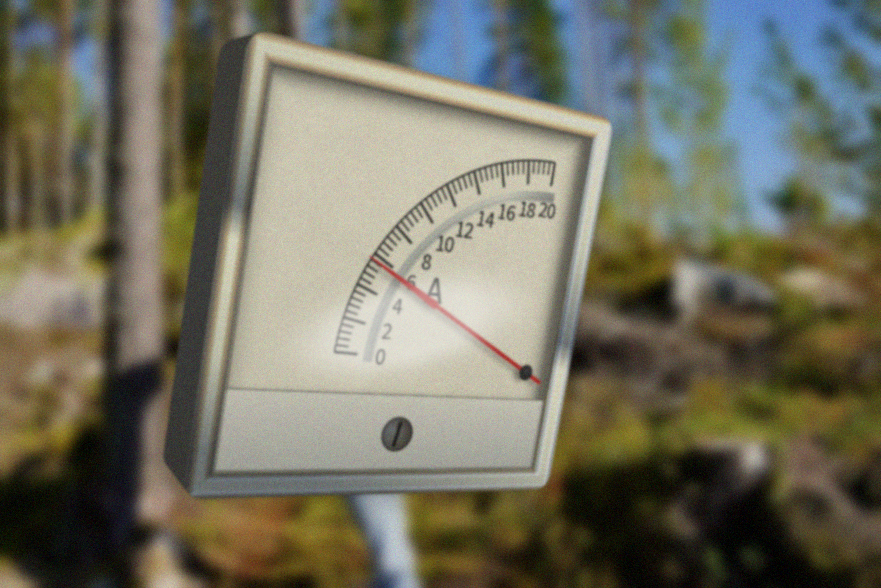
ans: {"value": 5.6, "unit": "A"}
